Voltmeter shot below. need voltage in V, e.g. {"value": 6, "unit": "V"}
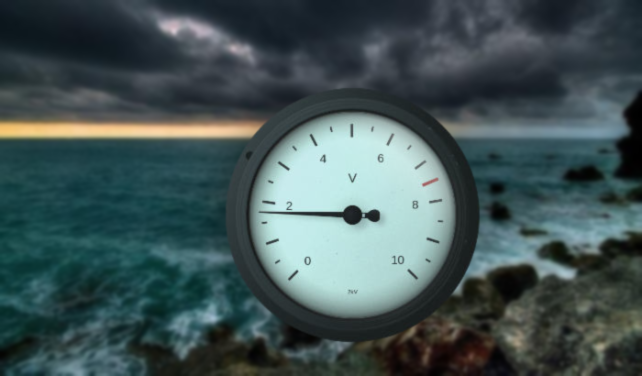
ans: {"value": 1.75, "unit": "V"}
